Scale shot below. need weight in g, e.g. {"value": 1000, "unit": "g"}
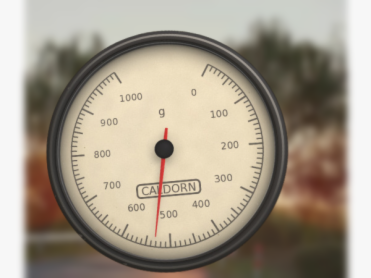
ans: {"value": 530, "unit": "g"}
